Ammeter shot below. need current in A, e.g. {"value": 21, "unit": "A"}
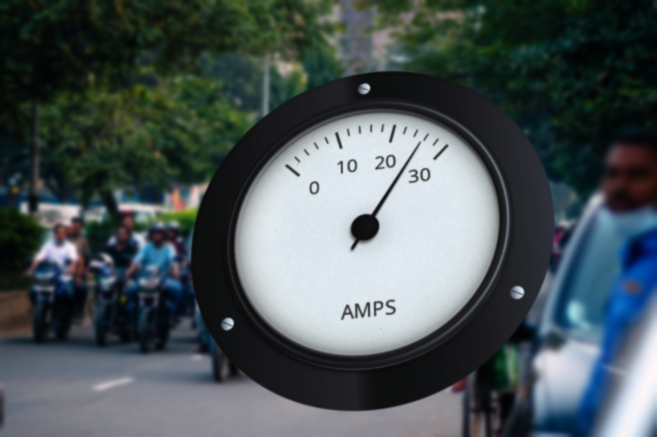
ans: {"value": 26, "unit": "A"}
